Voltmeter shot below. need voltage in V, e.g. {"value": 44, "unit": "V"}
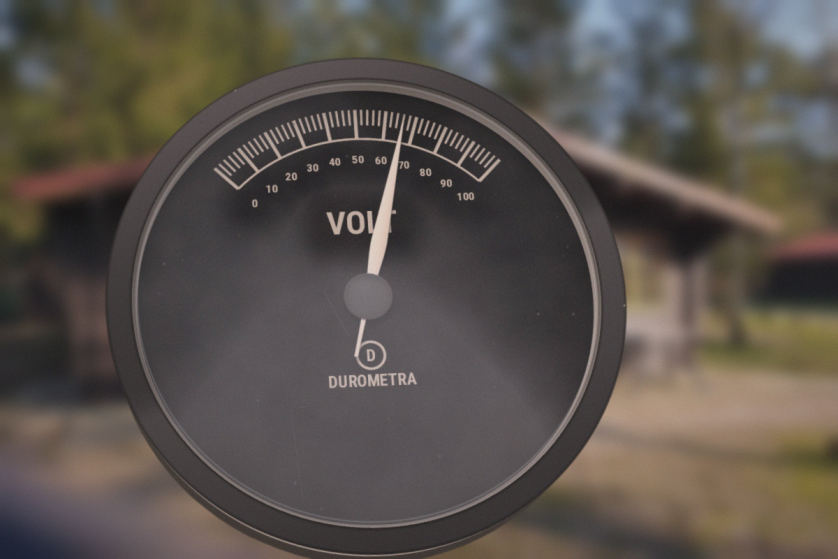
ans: {"value": 66, "unit": "V"}
